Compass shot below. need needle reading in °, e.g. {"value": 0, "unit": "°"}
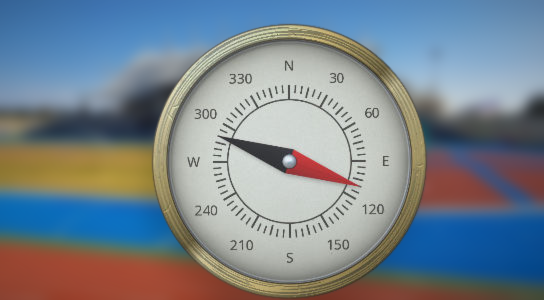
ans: {"value": 110, "unit": "°"}
